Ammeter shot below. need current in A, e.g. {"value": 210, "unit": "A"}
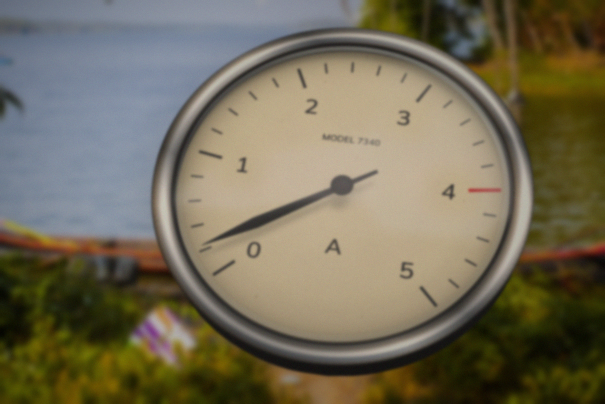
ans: {"value": 0.2, "unit": "A"}
